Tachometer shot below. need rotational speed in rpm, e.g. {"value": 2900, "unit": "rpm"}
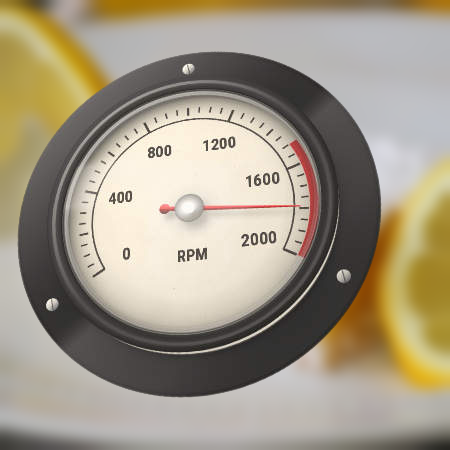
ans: {"value": 1800, "unit": "rpm"}
